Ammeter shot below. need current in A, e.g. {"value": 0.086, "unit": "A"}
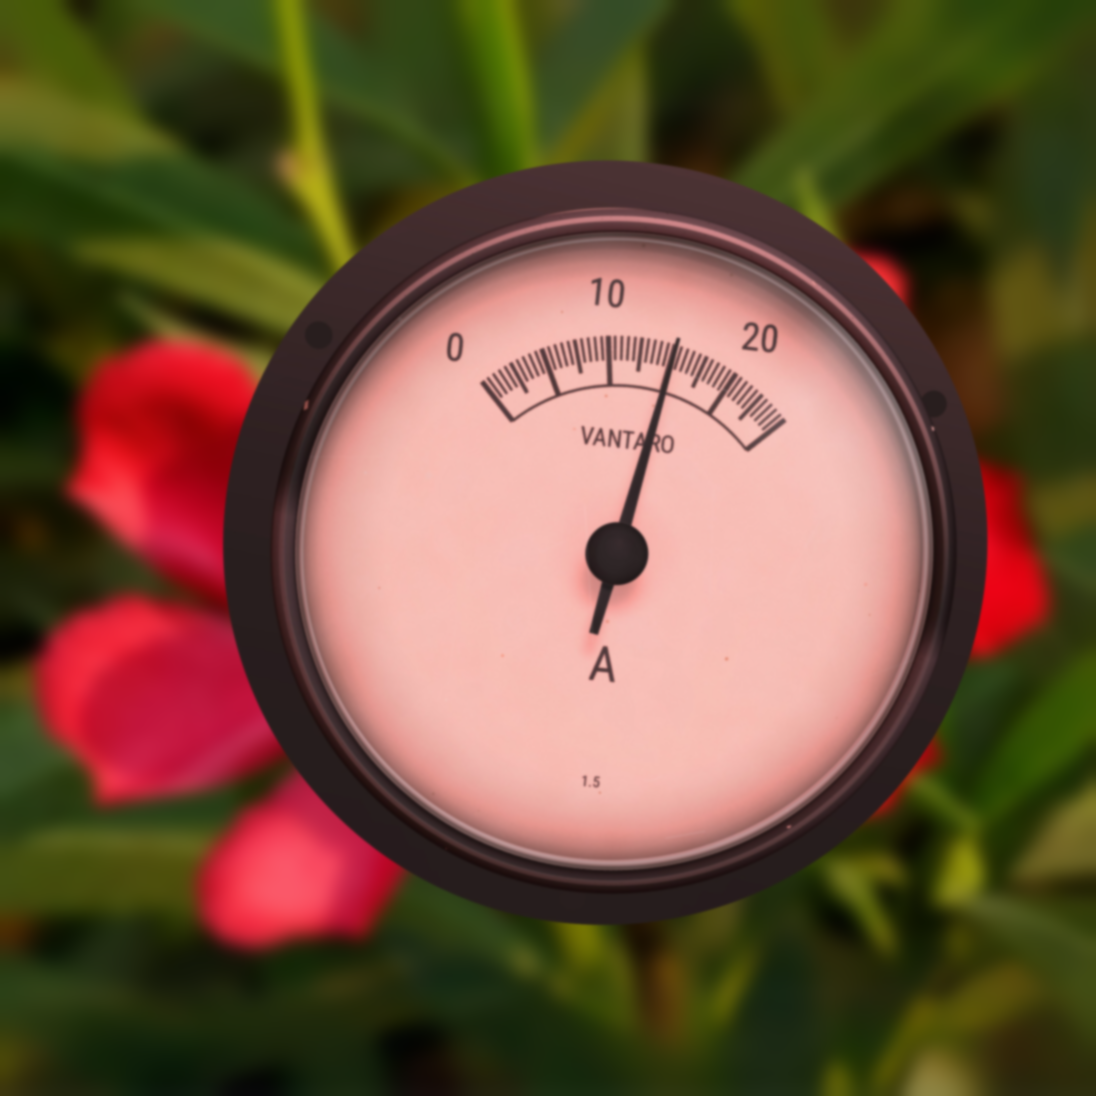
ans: {"value": 15, "unit": "A"}
